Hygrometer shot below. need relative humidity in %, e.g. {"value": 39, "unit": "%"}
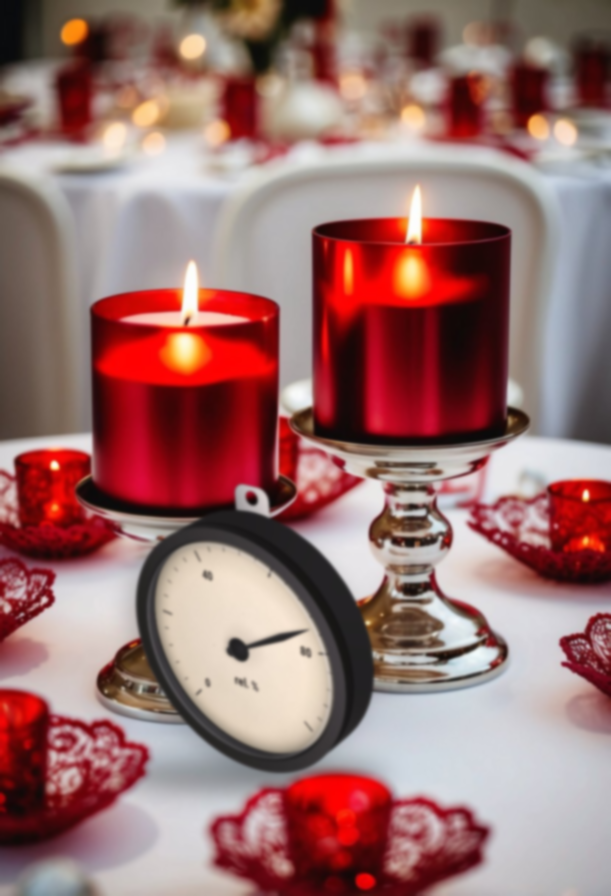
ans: {"value": 74, "unit": "%"}
